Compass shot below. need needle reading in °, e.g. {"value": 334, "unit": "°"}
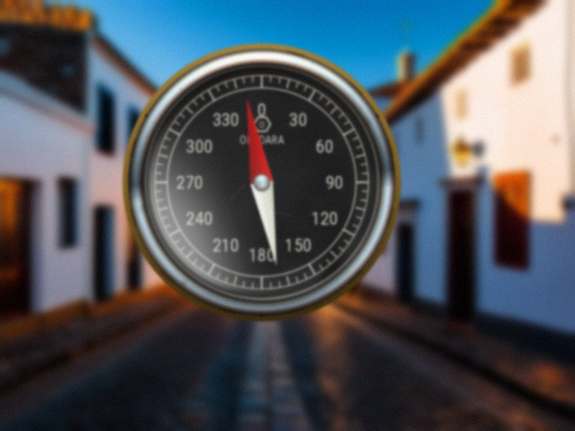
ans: {"value": 350, "unit": "°"}
